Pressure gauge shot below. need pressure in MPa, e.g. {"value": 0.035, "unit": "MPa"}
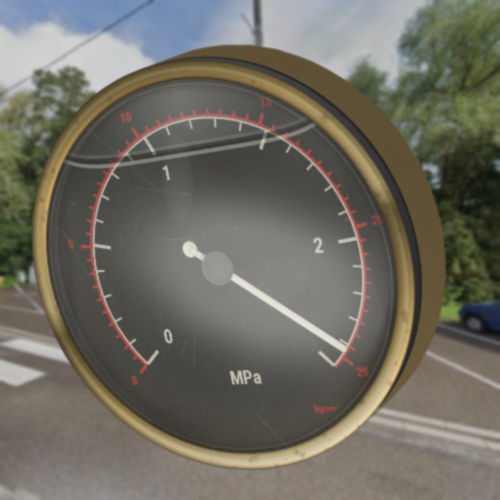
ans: {"value": 2.4, "unit": "MPa"}
